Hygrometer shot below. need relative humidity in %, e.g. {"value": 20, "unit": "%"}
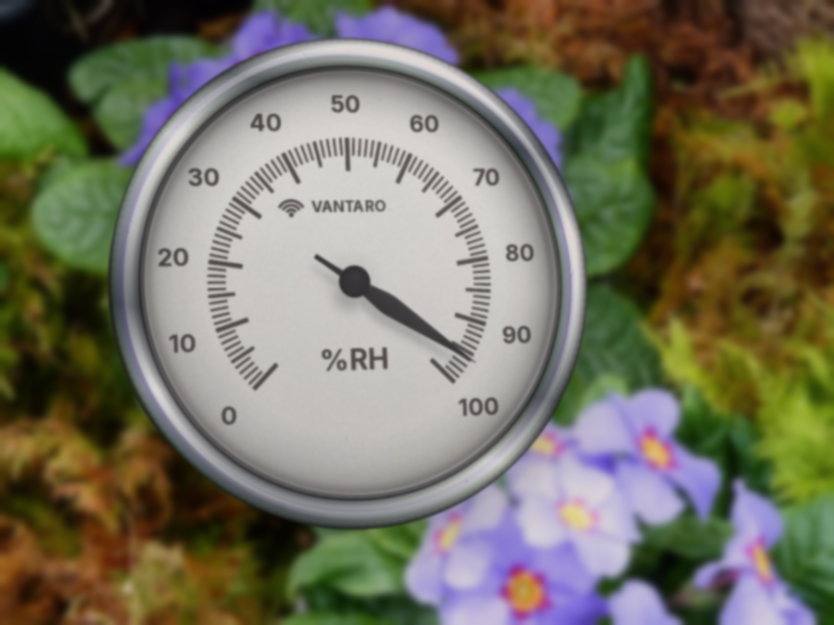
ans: {"value": 96, "unit": "%"}
